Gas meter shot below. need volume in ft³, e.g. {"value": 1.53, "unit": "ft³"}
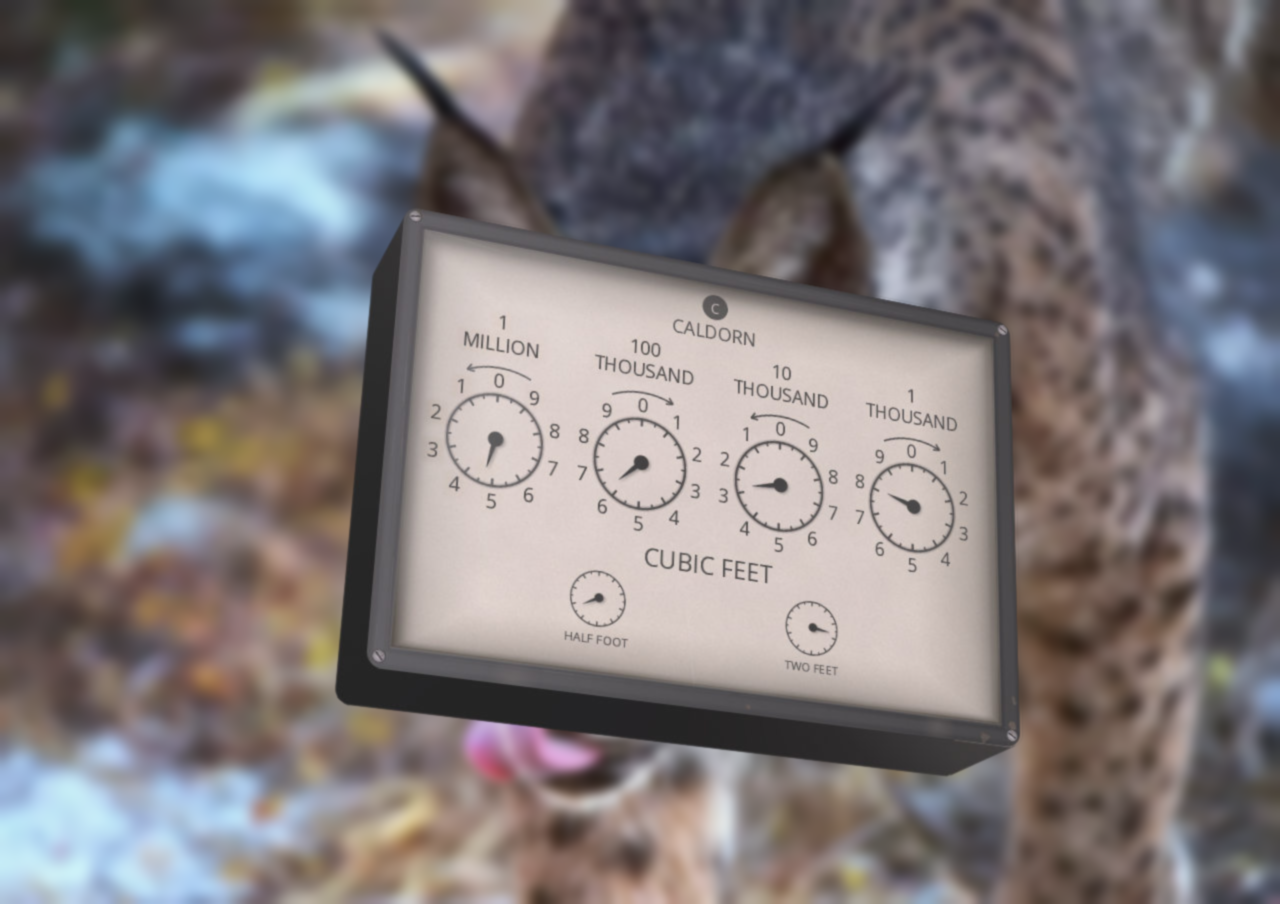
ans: {"value": 462800, "unit": "ft³"}
